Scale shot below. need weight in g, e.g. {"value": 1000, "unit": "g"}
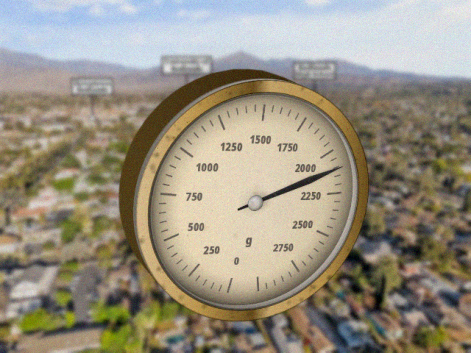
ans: {"value": 2100, "unit": "g"}
